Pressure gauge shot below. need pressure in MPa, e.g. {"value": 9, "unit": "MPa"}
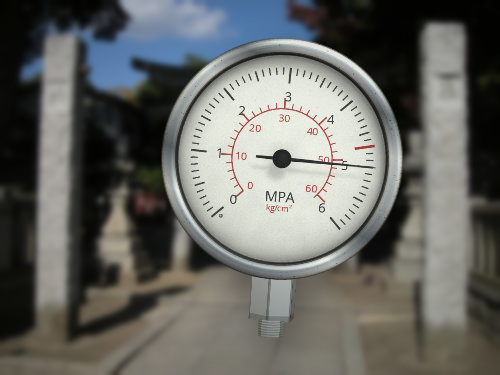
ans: {"value": 5, "unit": "MPa"}
